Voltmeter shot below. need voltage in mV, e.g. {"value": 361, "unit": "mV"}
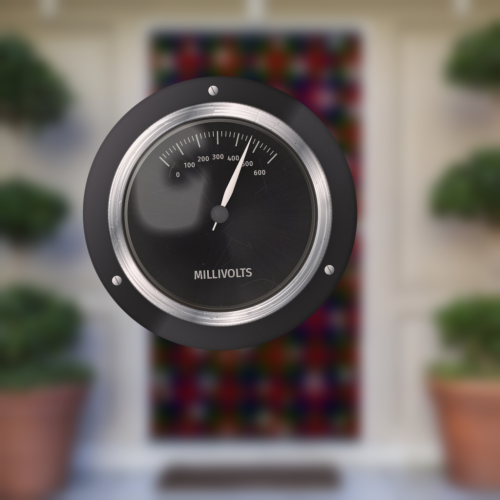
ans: {"value": 460, "unit": "mV"}
